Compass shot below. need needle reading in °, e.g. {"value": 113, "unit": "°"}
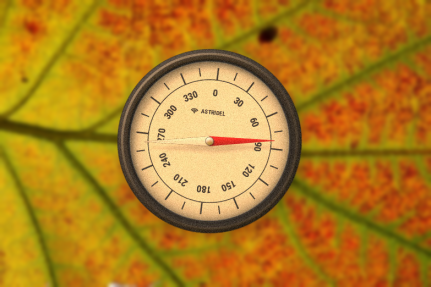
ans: {"value": 82.5, "unit": "°"}
